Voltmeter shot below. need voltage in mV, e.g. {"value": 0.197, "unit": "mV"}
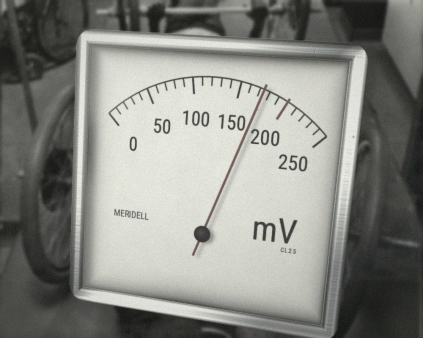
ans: {"value": 175, "unit": "mV"}
